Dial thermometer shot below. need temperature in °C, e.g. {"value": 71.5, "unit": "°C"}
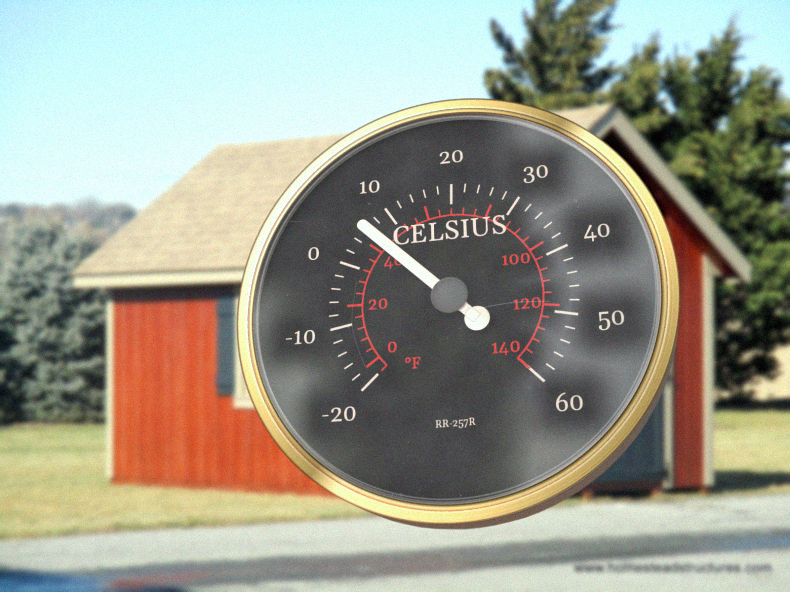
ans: {"value": 6, "unit": "°C"}
